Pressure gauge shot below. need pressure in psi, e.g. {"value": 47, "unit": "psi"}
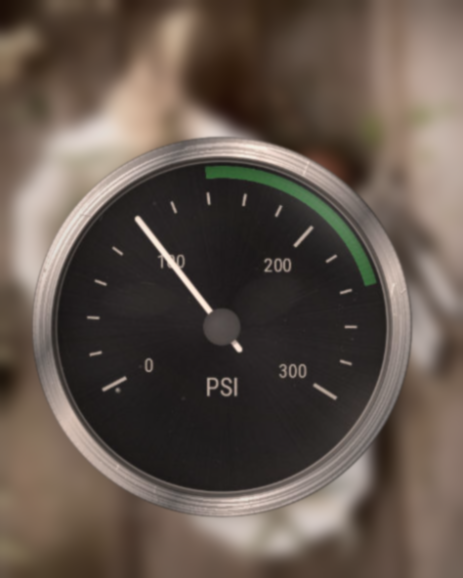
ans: {"value": 100, "unit": "psi"}
